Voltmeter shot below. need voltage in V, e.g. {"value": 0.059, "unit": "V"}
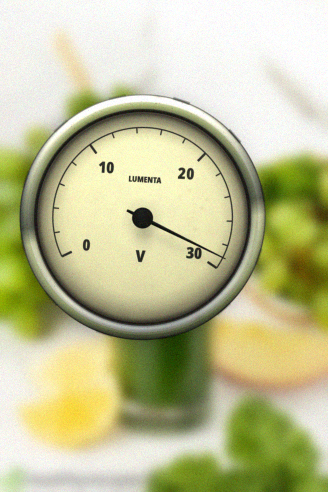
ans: {"value": 29, "unit": "V"}
